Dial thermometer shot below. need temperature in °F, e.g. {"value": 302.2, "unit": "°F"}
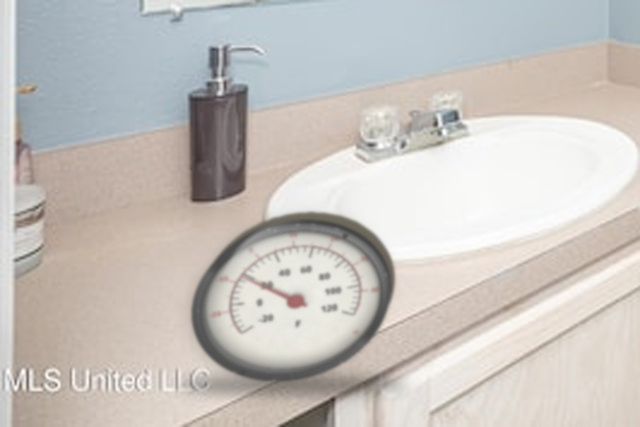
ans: {"value": 20, "unit": "°F"}
